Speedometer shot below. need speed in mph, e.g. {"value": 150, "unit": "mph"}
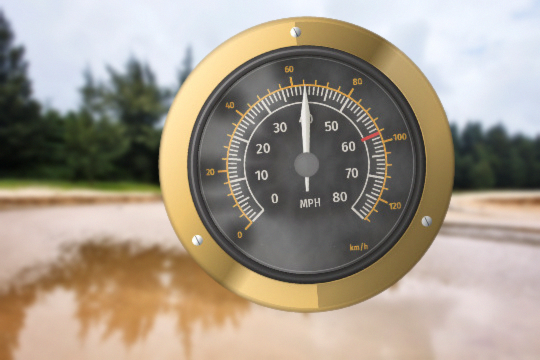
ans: {"value": 40, "unit": "mph"}
